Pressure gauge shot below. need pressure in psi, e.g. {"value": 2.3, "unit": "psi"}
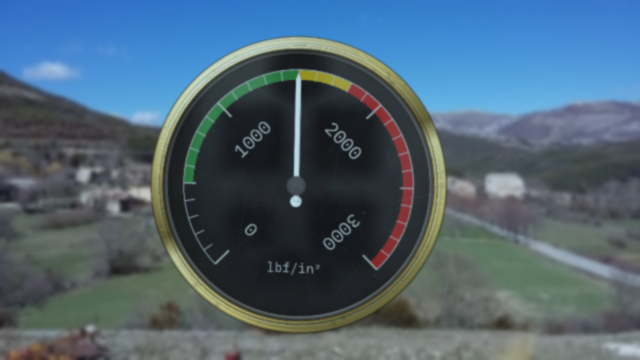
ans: {"value": 1500, "unit": "psi"}
